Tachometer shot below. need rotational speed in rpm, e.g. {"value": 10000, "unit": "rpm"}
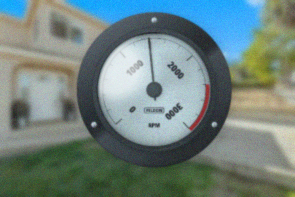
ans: {"value": 1400, "unit": "rpm"}
